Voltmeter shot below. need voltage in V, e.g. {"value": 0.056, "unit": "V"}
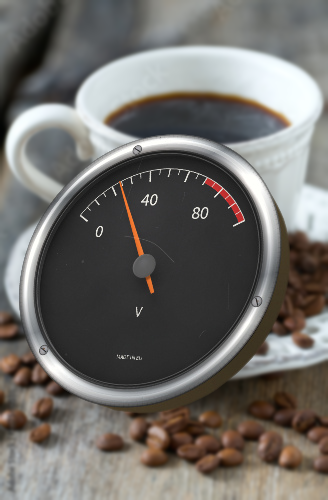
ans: {"value": 25, "unit": "V"}
